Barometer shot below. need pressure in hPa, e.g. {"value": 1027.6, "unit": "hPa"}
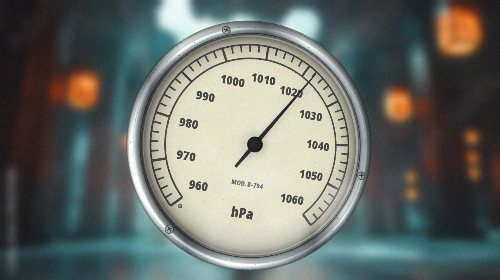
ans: {"value": 1022, "unit": "hPa"}
